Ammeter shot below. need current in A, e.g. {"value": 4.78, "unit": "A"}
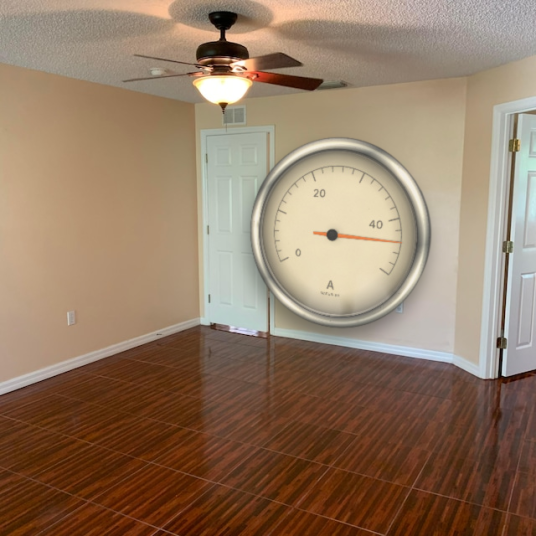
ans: {"value": 44, "unit": "A"}
